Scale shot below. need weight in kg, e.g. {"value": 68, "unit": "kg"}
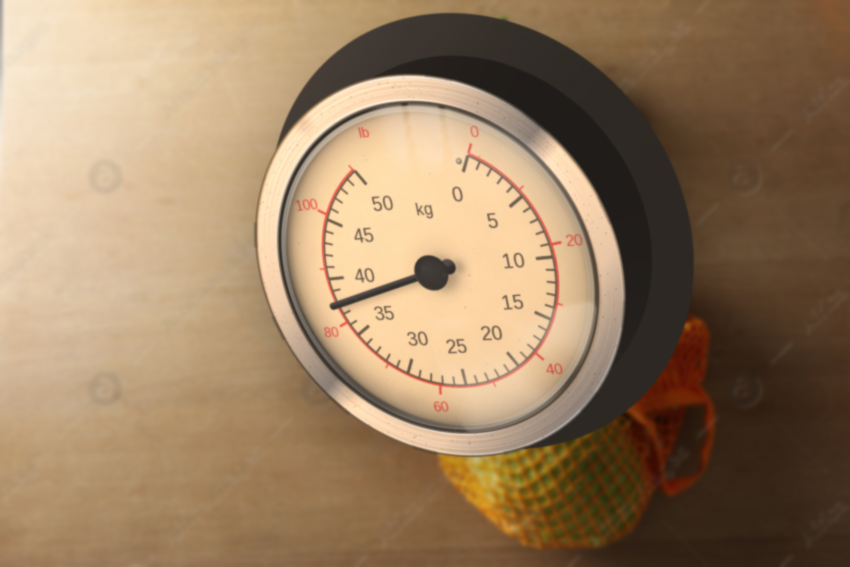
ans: {"value": 38, "unit": "kg"}
